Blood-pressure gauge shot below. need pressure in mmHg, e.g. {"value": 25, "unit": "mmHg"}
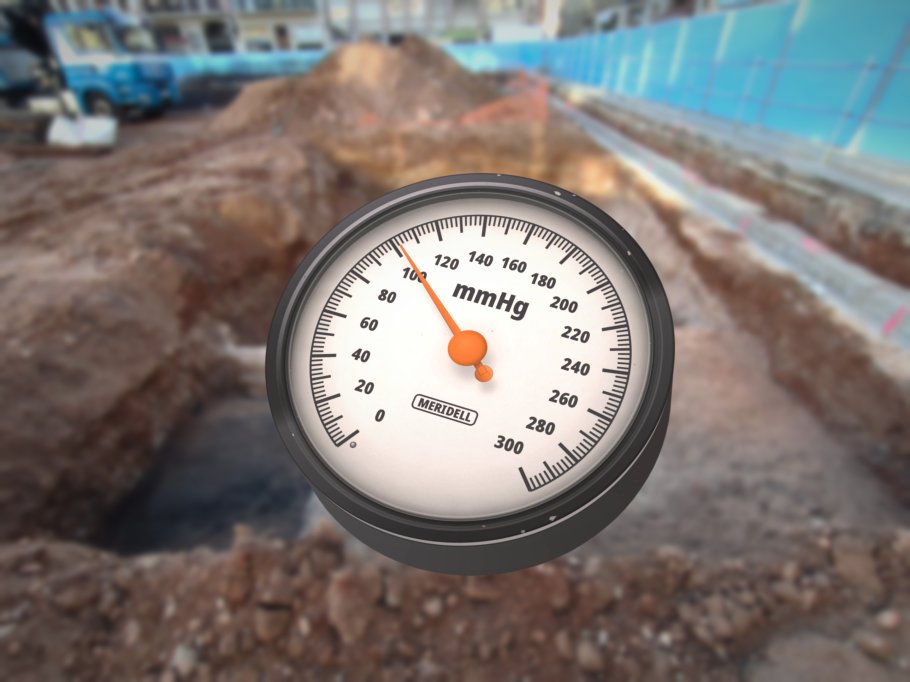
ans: {"value": 102, "unit": "mmHg"}
